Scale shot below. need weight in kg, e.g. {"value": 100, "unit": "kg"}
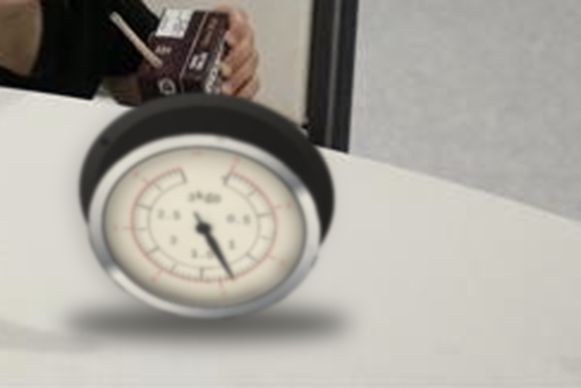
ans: {"value": 1.25, "unit": "kg"}
